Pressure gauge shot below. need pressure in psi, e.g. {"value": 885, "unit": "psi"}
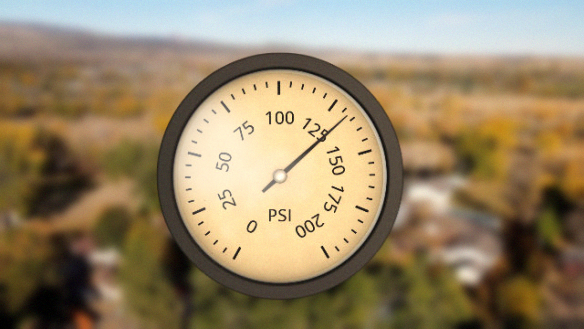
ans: {"value": 132.5, "unit": "psi"}
